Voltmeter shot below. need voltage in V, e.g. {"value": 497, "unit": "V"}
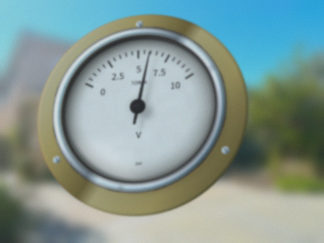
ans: {"value": 6, "unit": "V"}
